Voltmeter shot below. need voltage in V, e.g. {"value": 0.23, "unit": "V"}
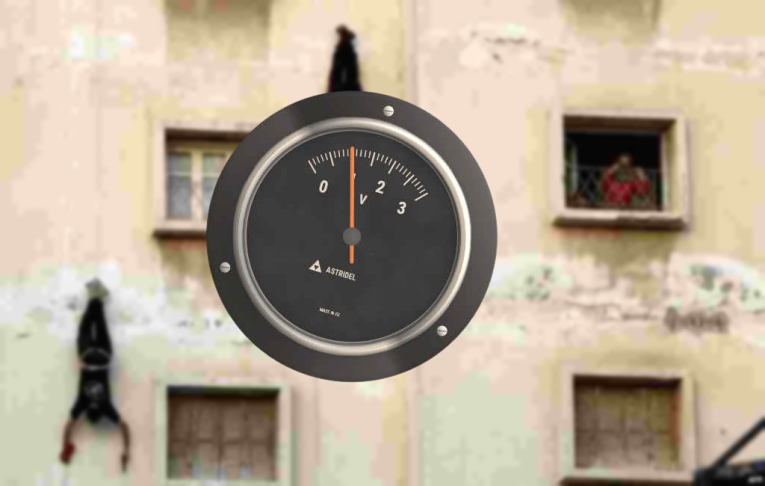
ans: {"value": 1, "unit": "V"}
